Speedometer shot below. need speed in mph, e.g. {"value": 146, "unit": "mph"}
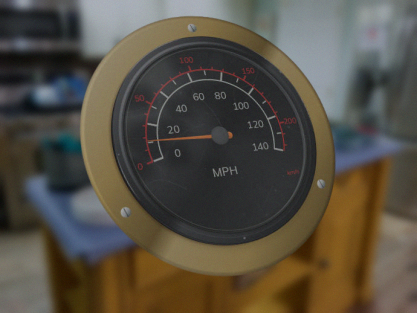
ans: {"value": 10, "unit": "mph"}
